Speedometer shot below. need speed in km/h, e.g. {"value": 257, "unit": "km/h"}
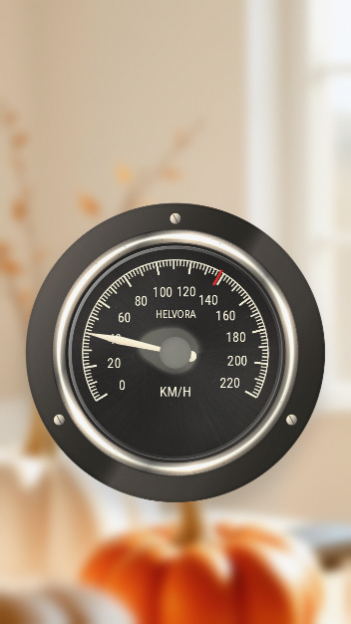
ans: {"value": 40, "unit": "km/h"}
